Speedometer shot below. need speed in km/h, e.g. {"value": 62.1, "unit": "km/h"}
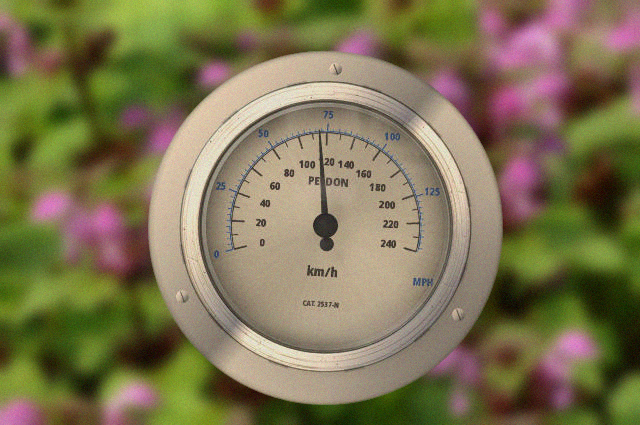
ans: {"value": 115, "unit": "km/h"}
